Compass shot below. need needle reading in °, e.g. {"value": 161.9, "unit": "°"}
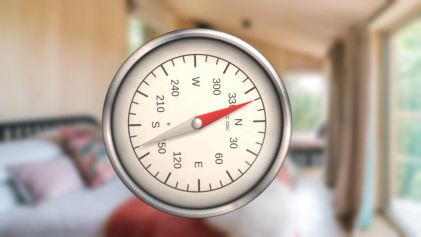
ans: {"value": 340, "unit": "°"}
